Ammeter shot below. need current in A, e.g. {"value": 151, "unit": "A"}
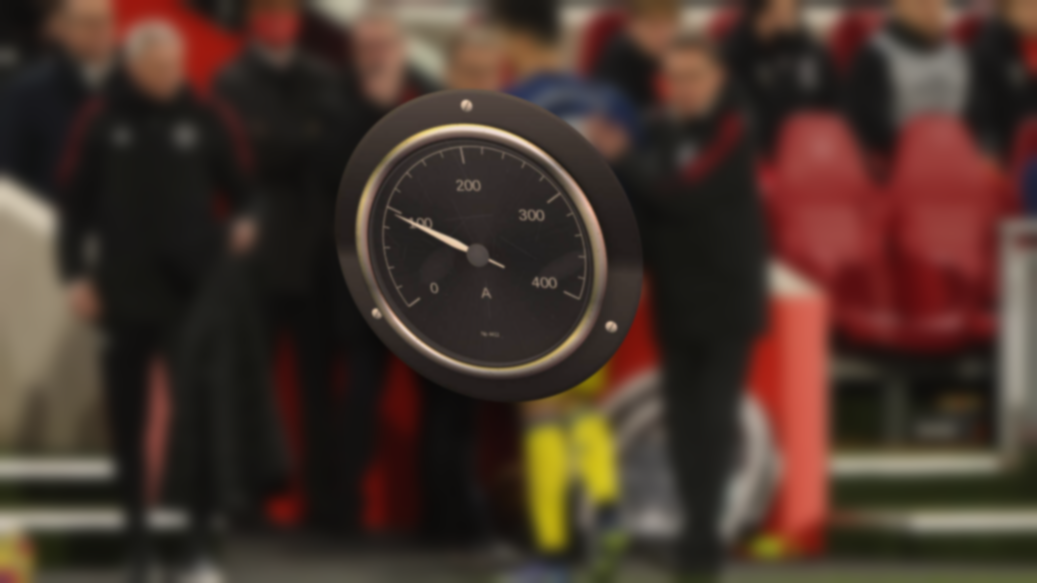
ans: {"value": 100, "unit": "A"}
